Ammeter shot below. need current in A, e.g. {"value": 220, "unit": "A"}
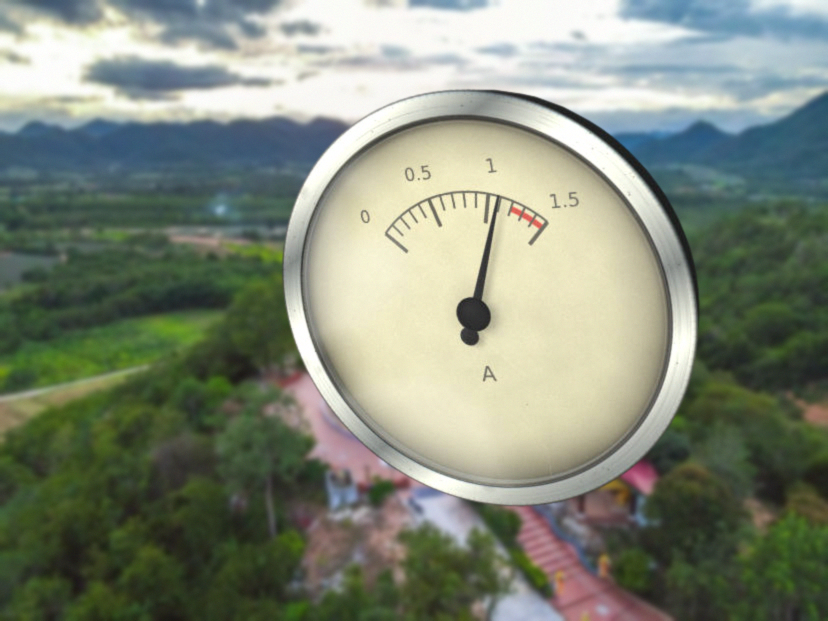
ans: {"value": 1.1, "unit": "A"}
